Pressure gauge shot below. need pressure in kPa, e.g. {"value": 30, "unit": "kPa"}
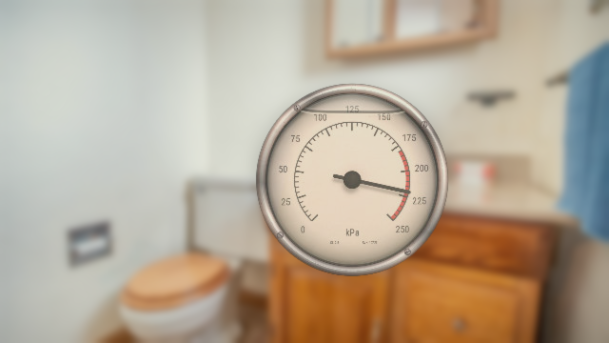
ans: {"value": 220, "unit": "kPa"}
